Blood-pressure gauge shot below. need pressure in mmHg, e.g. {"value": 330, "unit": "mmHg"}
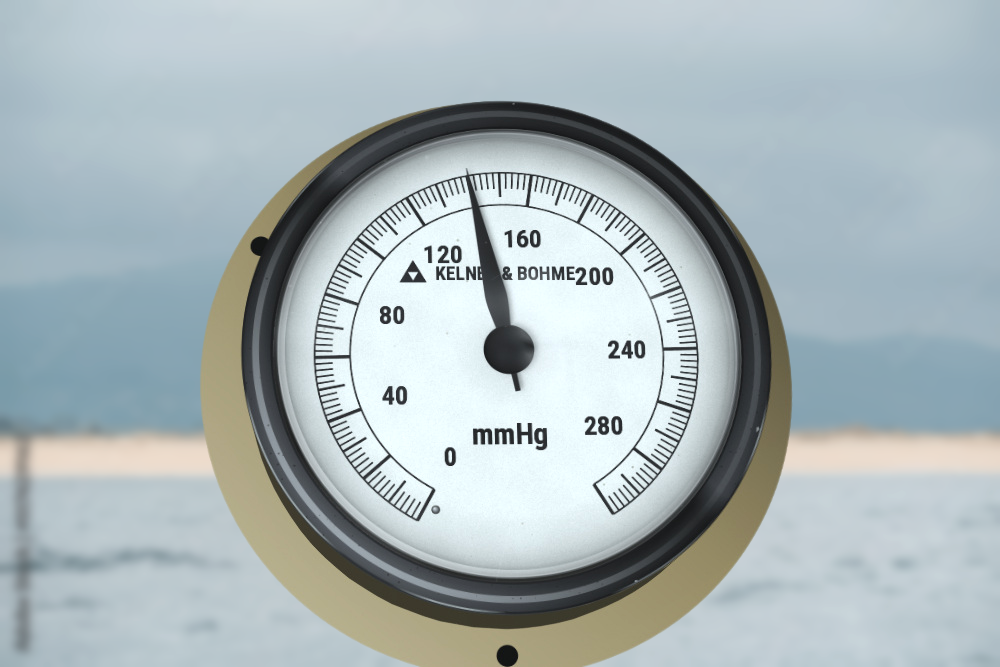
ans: {"value": 140, "unit": "mmHg"}
